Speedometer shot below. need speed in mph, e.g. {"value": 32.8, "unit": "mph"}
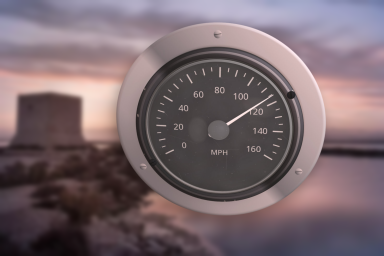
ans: {"value": 115, "unit": "mph"}
